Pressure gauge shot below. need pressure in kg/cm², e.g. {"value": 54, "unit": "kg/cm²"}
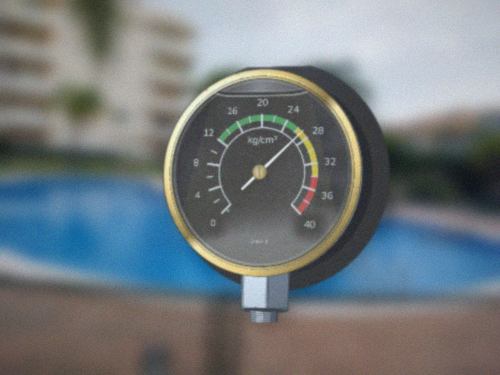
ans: {"value": 27, "unit": "kg/cm²"}
